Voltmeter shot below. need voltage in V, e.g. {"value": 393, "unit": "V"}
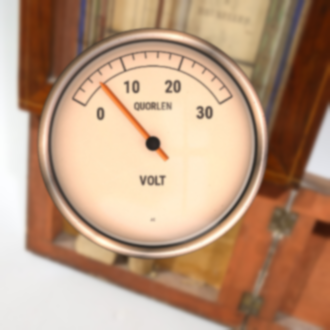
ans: {"value": 5, "unit": "V"}
